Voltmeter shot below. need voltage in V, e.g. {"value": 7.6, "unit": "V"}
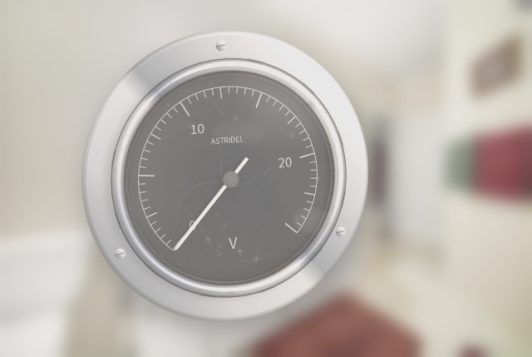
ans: {"value": 0, "unit": "V"}
